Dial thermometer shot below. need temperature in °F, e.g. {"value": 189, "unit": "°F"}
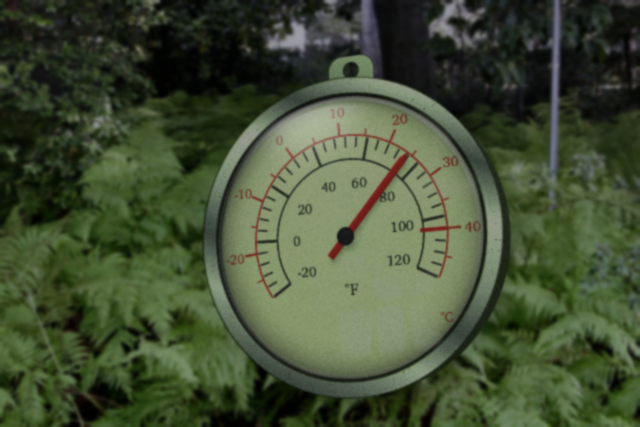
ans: {"value": 76, "unit": "°F"}
